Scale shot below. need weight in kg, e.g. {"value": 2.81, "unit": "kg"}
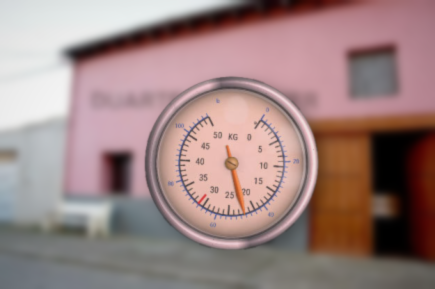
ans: {"value": 22, "unit": "kg"}
